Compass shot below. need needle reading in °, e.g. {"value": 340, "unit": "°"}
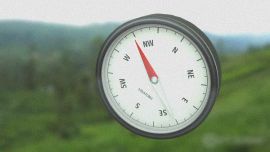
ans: {"value": 300, "unit": "°"}
